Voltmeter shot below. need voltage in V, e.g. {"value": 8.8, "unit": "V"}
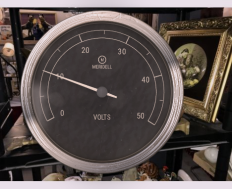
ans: {"value": 10, "unit": "V"}
